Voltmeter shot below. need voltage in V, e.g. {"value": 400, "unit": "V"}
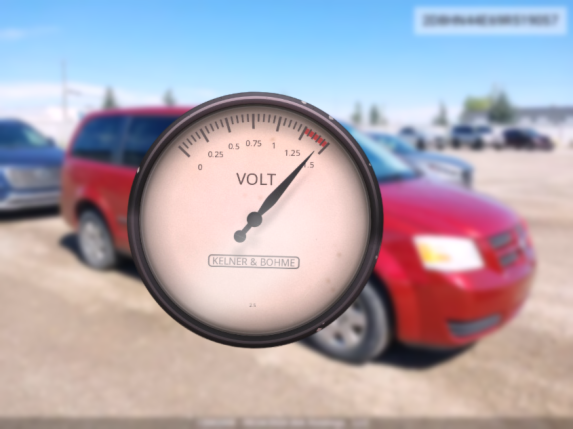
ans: {"value": 1.45, "unit": "V"}
